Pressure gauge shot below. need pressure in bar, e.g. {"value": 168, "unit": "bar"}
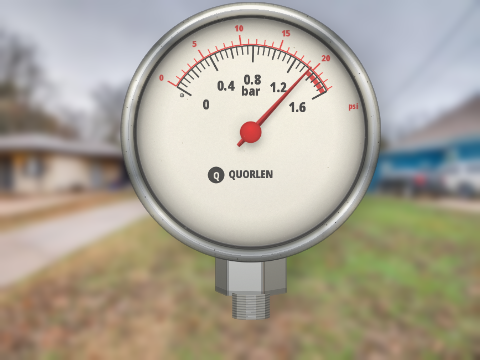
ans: {"value": 1.35, "unit": "bar"}
